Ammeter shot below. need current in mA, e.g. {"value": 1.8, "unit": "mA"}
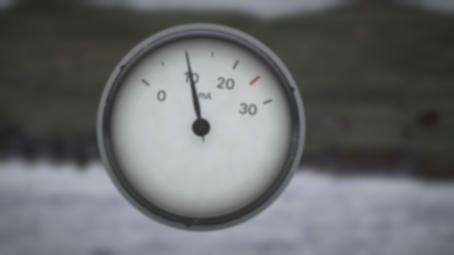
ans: {"value": 10, "unit": "mA"}
